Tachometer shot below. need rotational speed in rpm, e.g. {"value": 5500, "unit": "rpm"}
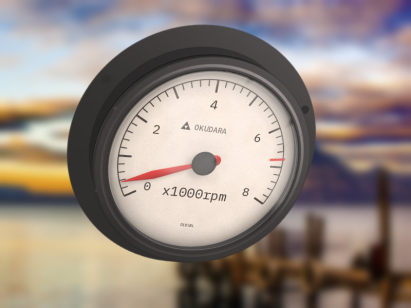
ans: {"value": 400, "unit": "rpm"}
